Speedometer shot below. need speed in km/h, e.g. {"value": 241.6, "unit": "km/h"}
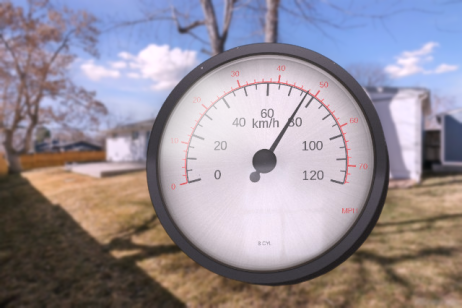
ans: {"value": 77.5, "unit": "km/h"}
